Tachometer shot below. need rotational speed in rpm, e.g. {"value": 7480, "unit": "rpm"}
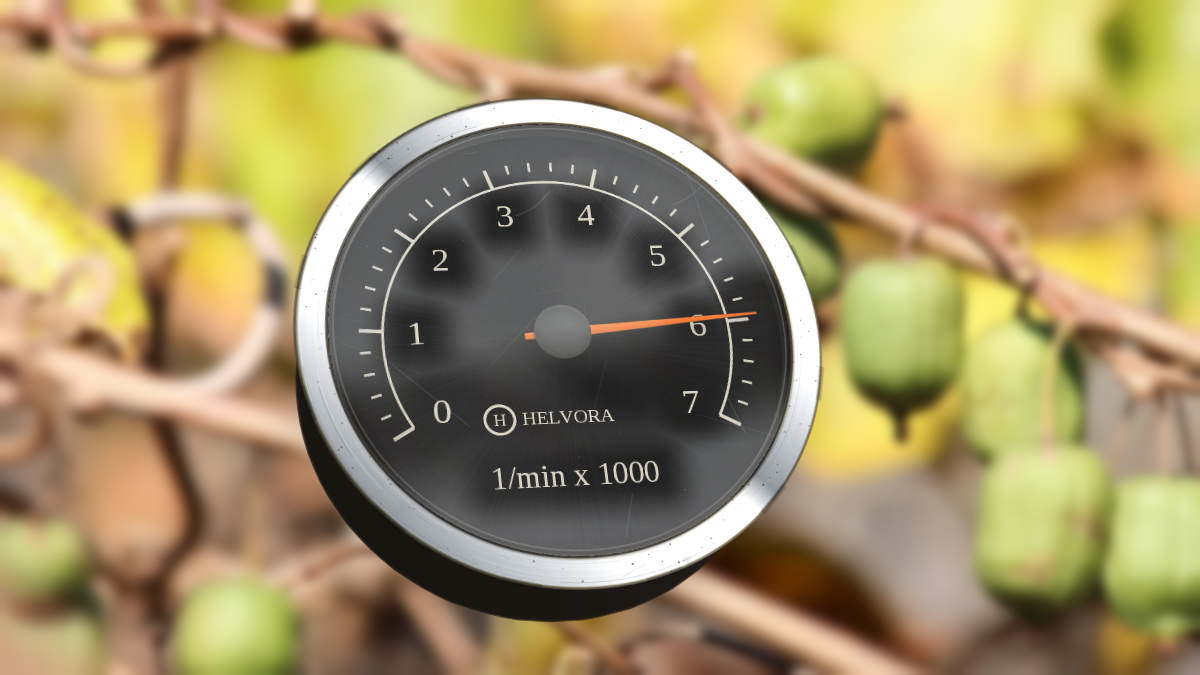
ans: {"value": 6000, "unit": "rpm"}
